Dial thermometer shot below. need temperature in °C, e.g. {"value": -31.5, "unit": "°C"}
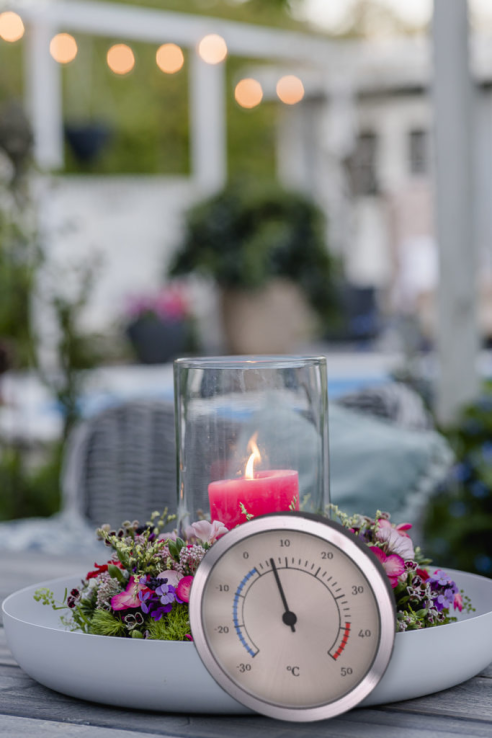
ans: {"value": 6, "unit": "°C"}
